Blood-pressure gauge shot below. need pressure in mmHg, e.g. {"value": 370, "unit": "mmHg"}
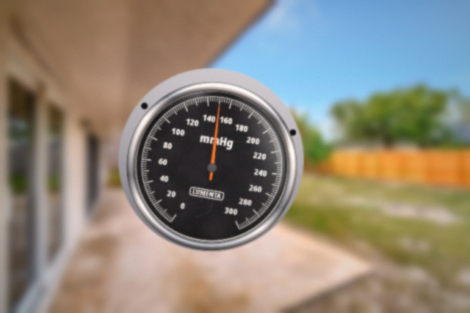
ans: {"value": 150, "unit": "mmHg"}
